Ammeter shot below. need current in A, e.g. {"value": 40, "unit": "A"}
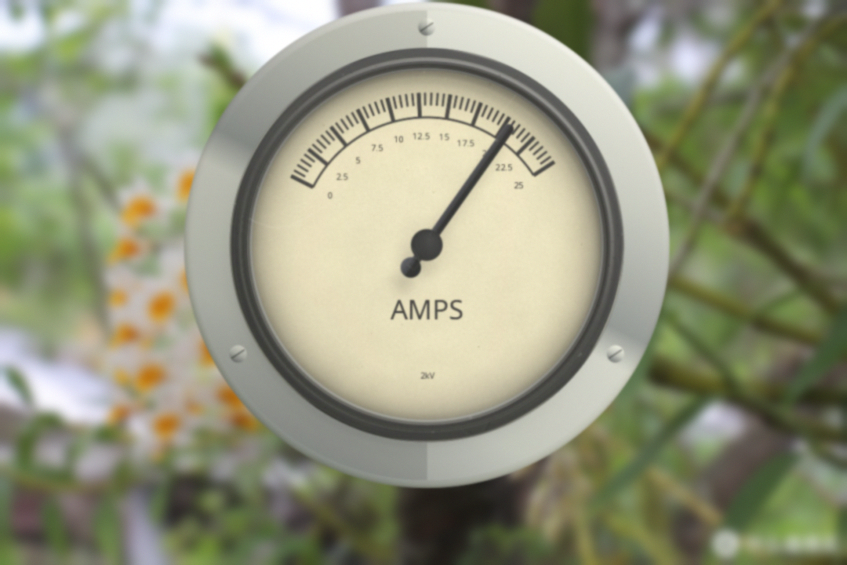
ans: {"value": 20.5, "unit": "A"}
